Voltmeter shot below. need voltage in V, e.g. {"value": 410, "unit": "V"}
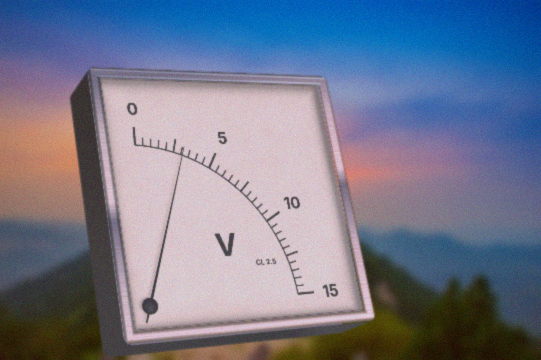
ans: {"value": 3, "unit": "V"}
